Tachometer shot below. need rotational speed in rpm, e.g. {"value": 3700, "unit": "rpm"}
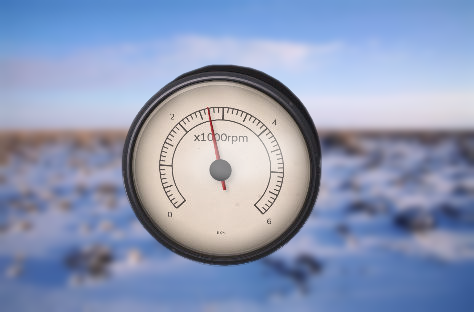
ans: {"value": 2700, "unit": "rpm"}
